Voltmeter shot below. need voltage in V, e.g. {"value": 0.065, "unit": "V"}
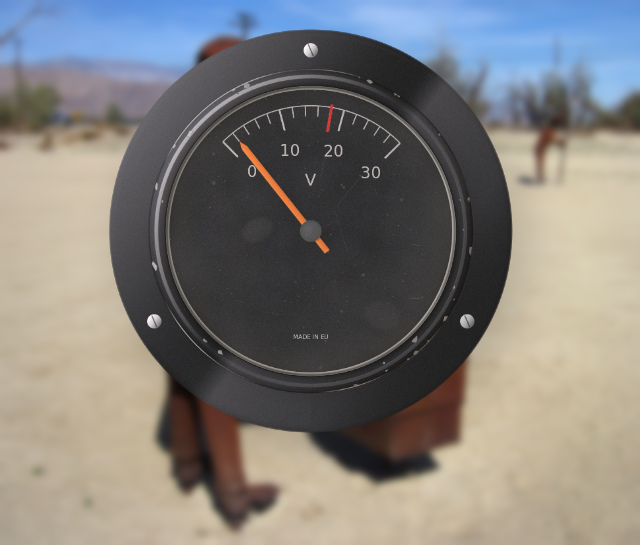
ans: {"value": 2, "unit": "V"}
